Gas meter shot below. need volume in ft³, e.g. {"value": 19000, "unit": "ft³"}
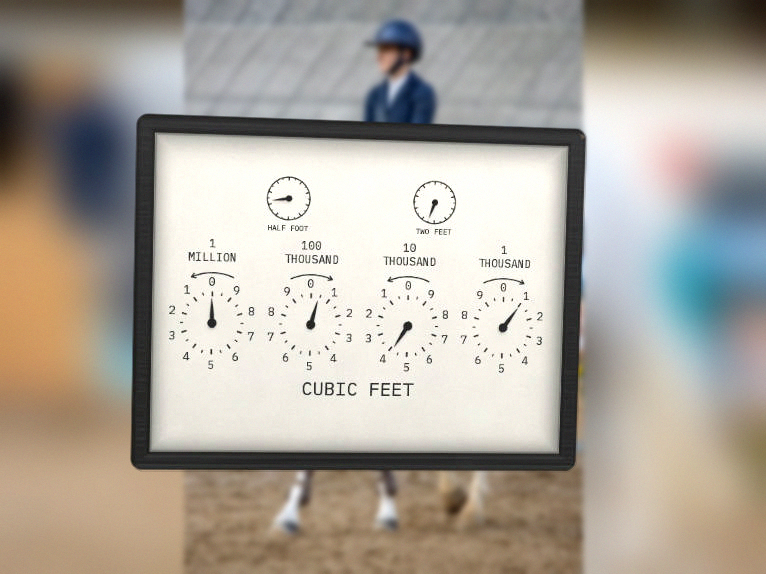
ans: {"value": 4100, "unit": "ft³"}
